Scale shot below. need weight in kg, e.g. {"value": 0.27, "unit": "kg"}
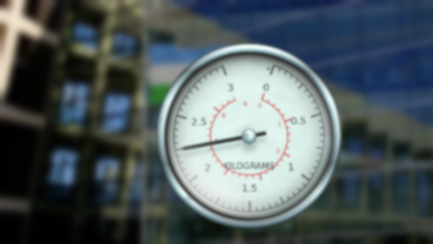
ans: {"value": 2.25, "unit": "kg"}
